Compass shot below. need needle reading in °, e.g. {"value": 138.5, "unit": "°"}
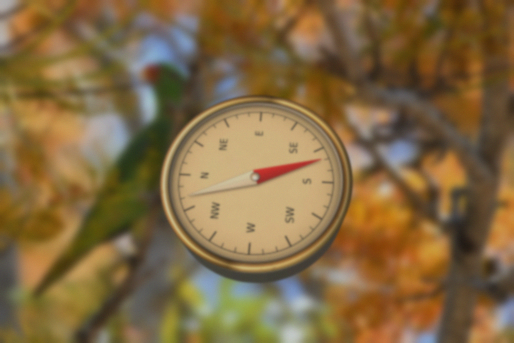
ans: {"value": 160, "unit": "°"}
